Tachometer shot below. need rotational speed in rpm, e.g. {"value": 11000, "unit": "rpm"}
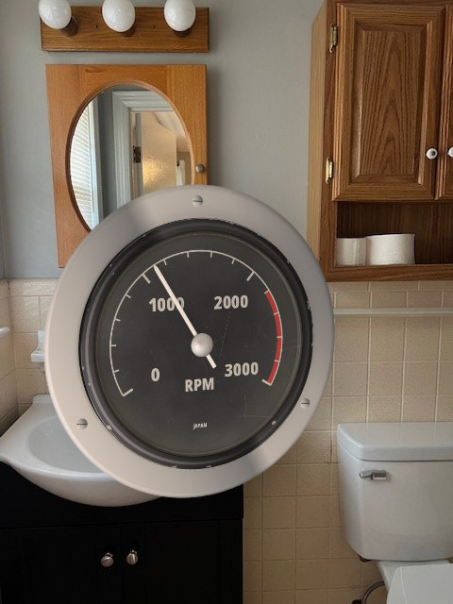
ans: {"value": 1100, "unit": "rpm"}
